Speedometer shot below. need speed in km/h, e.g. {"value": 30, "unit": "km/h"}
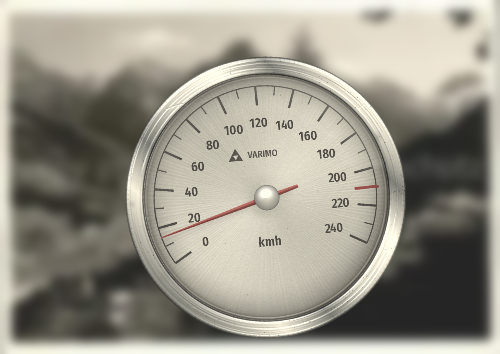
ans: {"value": 15, "unit": "km/h"}
